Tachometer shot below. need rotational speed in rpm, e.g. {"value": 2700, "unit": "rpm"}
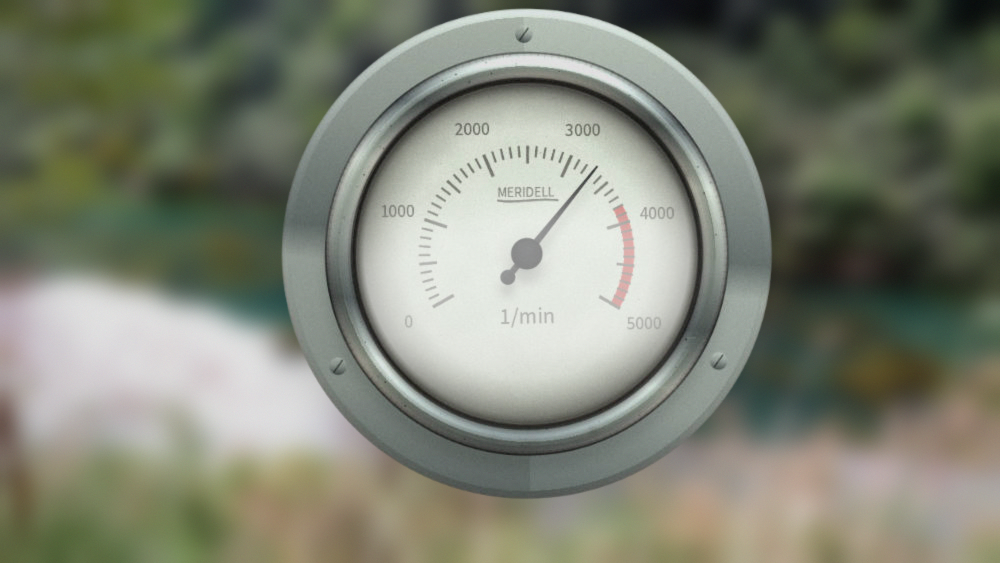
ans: {"value": 3300, "unit": "rpm"}
